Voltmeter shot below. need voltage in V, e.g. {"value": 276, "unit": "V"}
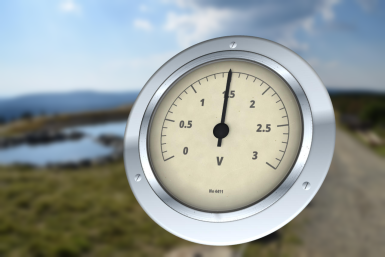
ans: {"value": 1.5, "unit": "V"}
